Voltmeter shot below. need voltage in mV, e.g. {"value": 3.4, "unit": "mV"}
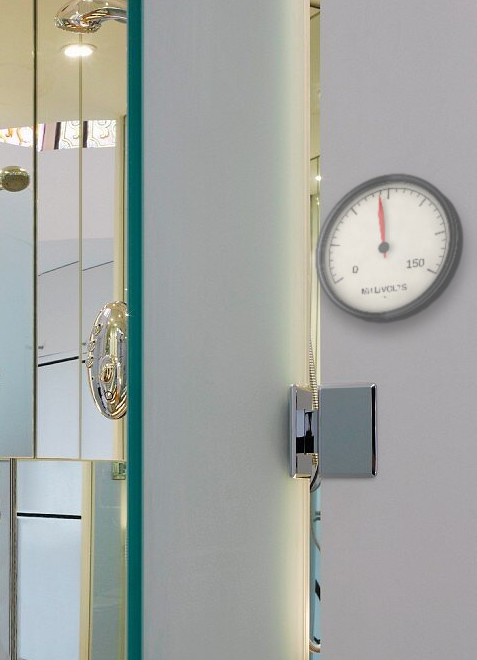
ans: {"value": 70, "unit": "mV"}
